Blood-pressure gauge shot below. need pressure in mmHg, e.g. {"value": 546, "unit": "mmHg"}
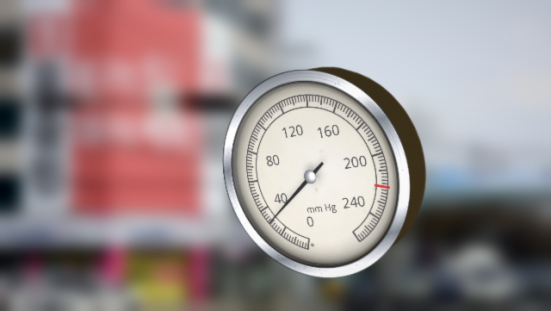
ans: {"value": 30, "unit": "mmHg"}
